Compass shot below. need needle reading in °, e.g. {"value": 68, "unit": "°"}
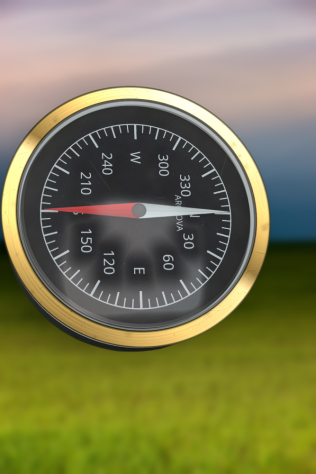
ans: {"value": 180, "unit": "°"}
